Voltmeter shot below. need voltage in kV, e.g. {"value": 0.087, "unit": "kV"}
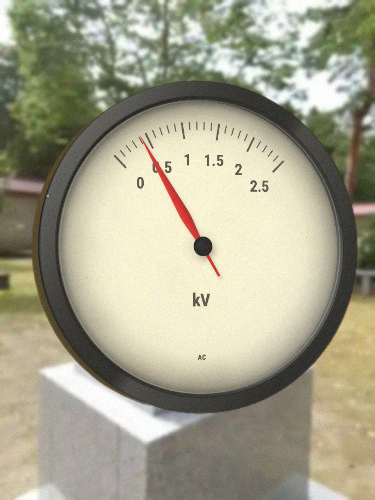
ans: {"value": 0.4, "unit": "kV"}
